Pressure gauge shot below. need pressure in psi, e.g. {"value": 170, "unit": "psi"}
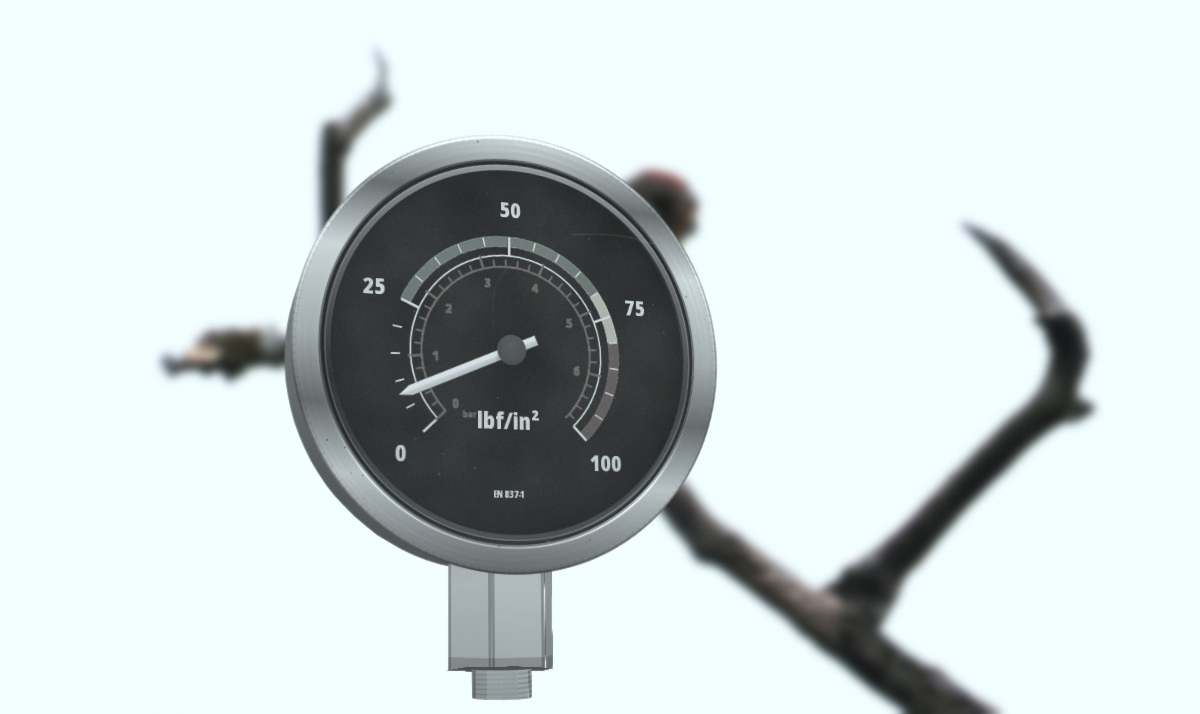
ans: {"value": 7.5, "unit": "psi"}
